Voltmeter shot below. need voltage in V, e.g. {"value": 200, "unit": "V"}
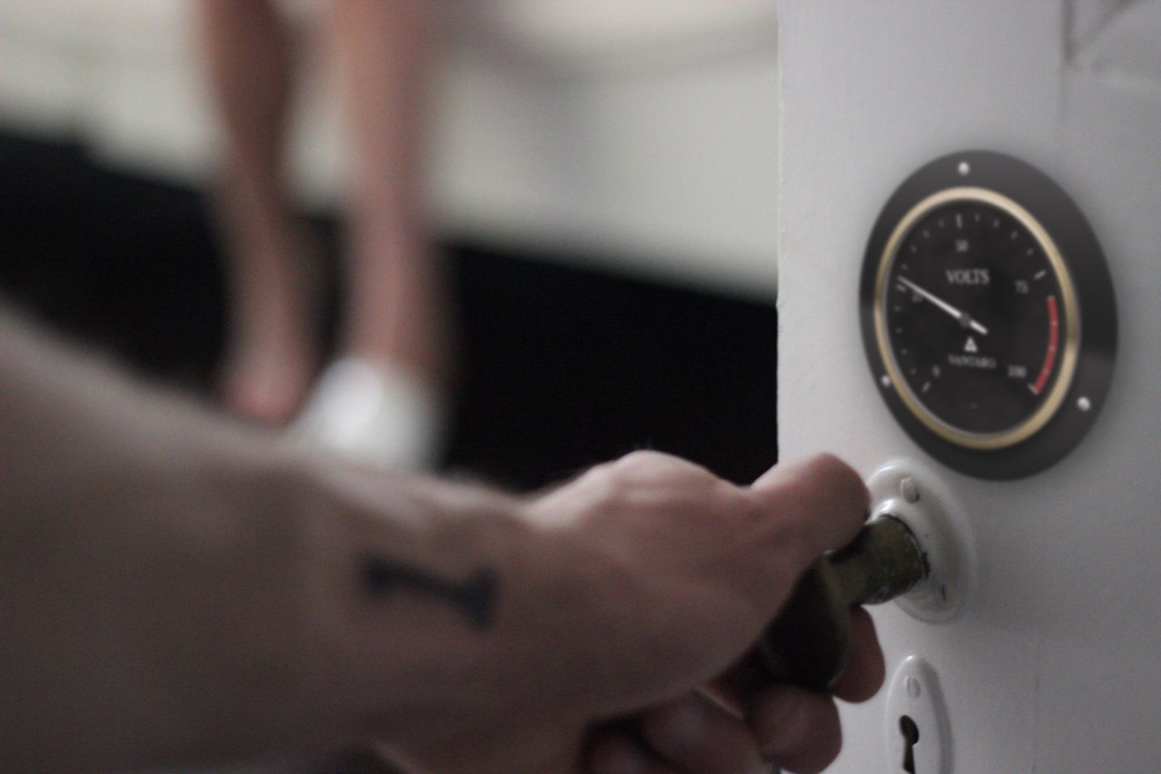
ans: {"value": 27.5, "unit": "V"}
